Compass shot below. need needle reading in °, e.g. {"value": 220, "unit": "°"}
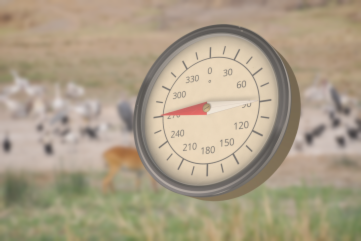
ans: {"value": 270, "unit": "°"}
